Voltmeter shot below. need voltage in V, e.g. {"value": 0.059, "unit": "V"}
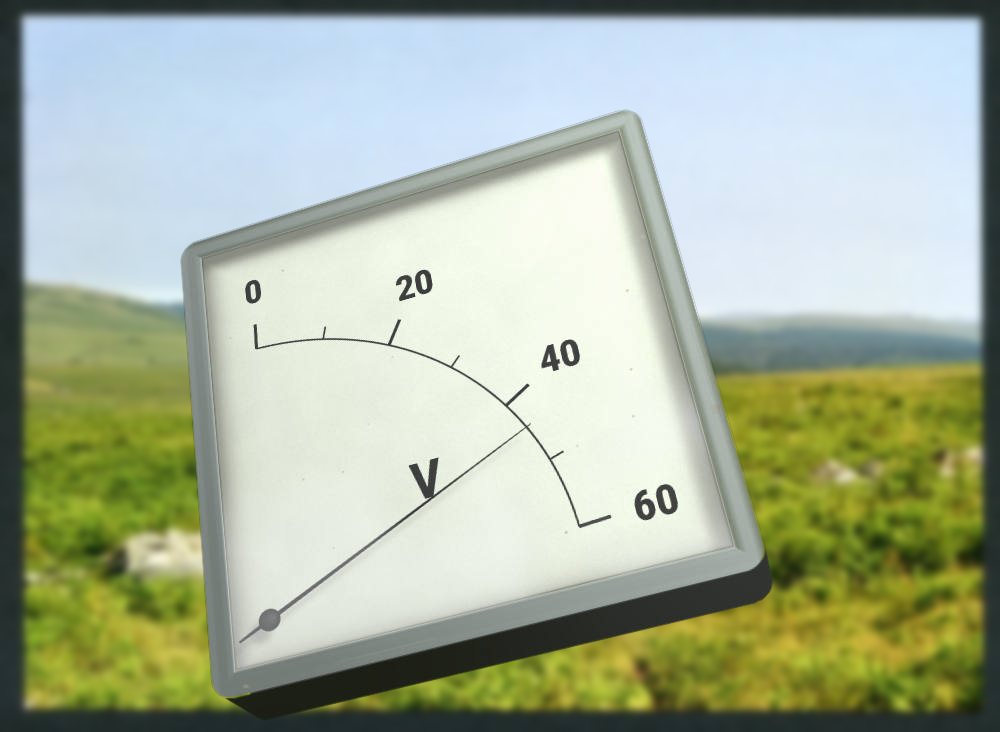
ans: {"value": 45, "unit": "V"}
